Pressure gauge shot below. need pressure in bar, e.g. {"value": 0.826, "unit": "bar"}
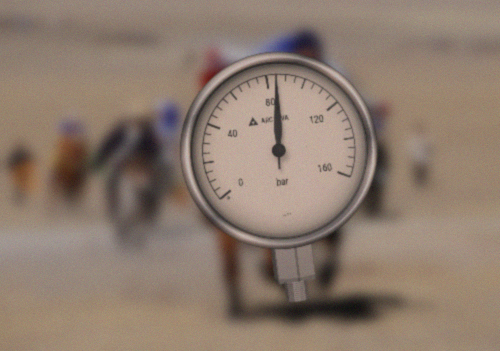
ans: {"value": 85, "unit": "bar"}
